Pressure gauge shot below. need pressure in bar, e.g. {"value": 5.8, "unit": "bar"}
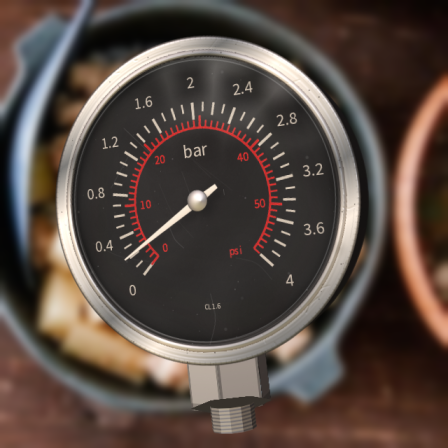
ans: {"value": 0.2, "unit": "bar"}
